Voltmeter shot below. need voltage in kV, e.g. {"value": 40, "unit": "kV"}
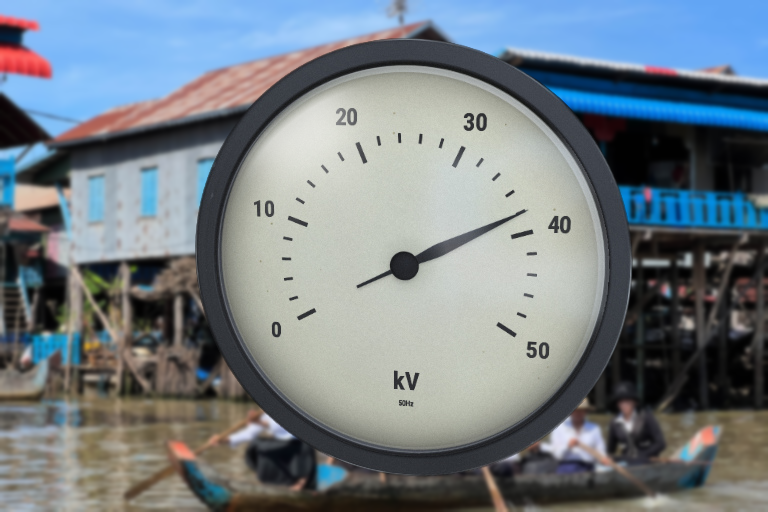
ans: {"value": 38, "unit": "kV"}
